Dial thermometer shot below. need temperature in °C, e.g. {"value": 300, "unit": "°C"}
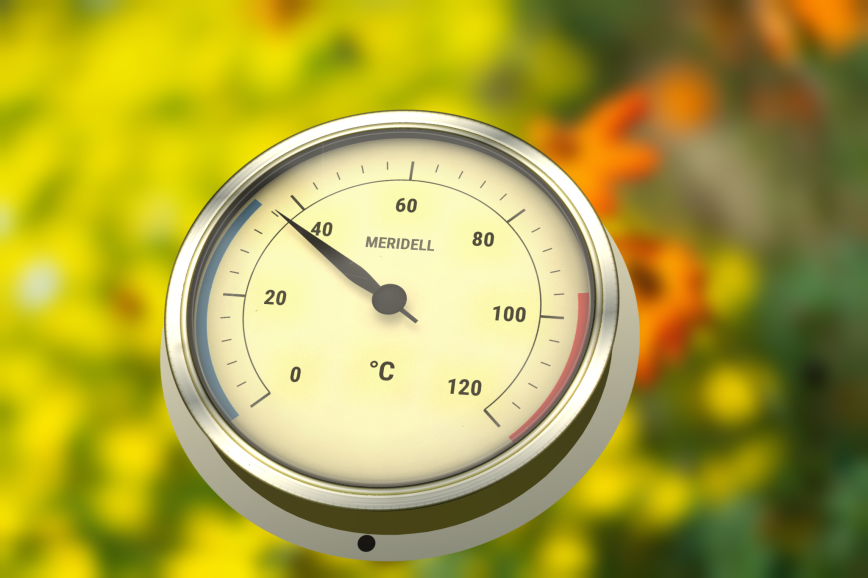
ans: {"value": 36, "unit": "°C"}
